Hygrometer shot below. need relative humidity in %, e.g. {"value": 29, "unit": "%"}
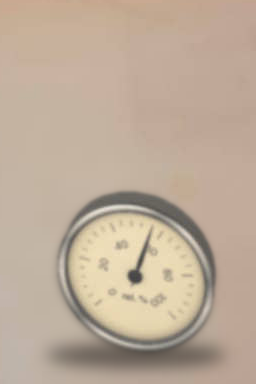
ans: {"value": 56, "unit": "%"}
